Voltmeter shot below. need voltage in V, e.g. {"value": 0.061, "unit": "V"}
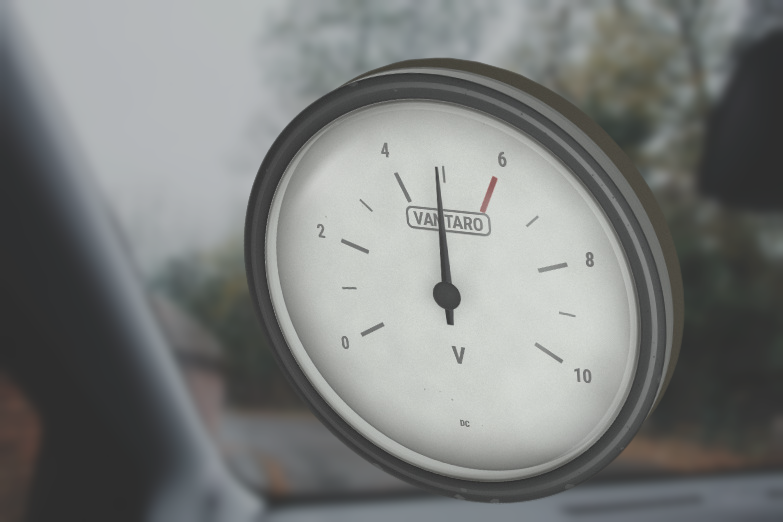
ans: {"value": 5, "unit": "V"}
